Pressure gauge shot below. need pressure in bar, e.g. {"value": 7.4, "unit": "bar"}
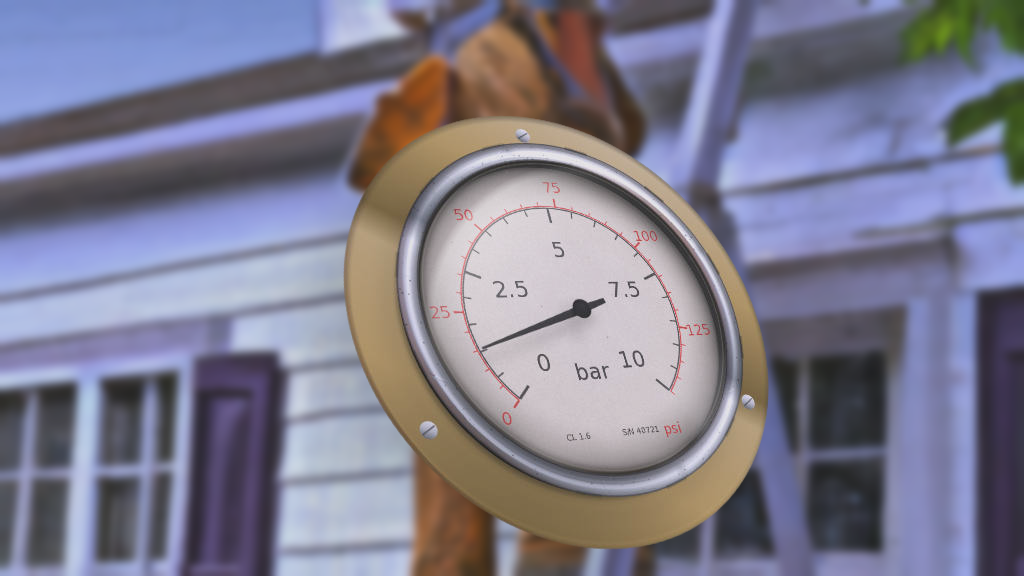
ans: {"value": 1, "unit": "bar"}
